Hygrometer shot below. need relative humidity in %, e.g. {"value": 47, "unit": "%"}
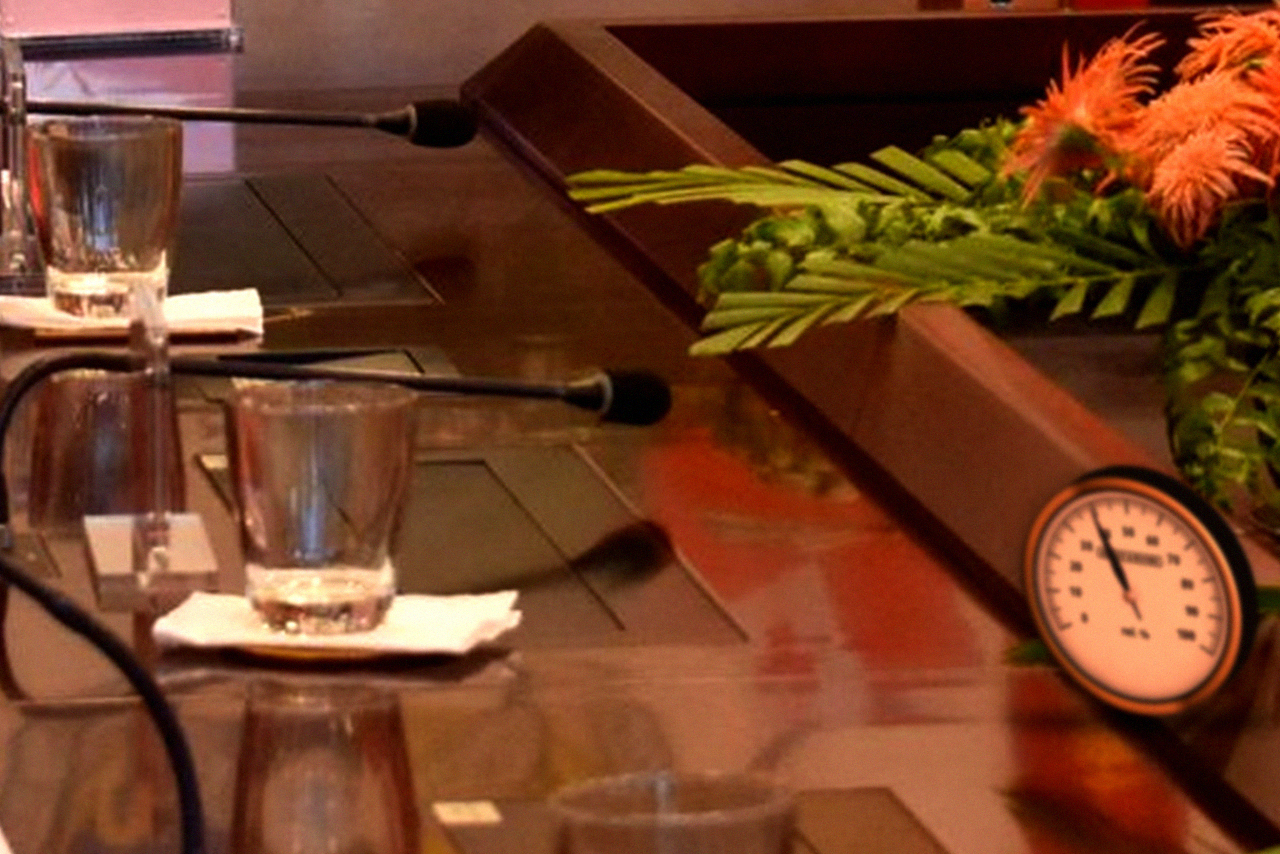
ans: {"value": 40, "unit": "%"}
